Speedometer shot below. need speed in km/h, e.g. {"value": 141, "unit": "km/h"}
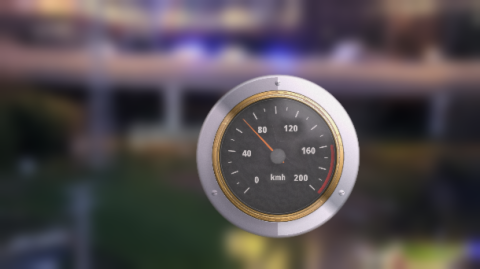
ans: {"value": 70, "unit": "km/h"}
